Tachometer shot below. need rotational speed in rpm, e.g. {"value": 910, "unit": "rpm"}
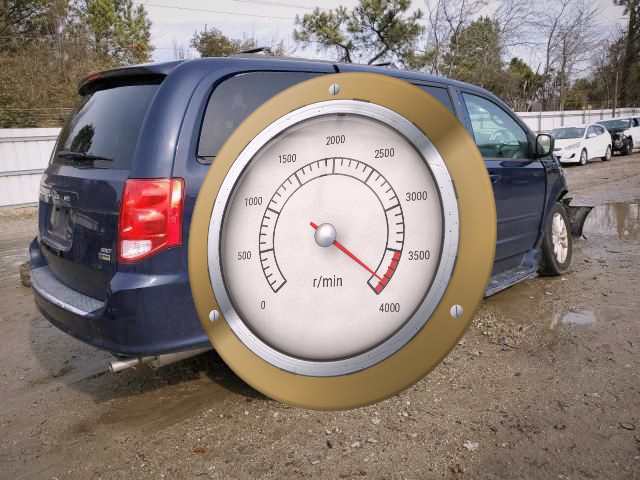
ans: {"value": 3850, "unit": "rpm"}
